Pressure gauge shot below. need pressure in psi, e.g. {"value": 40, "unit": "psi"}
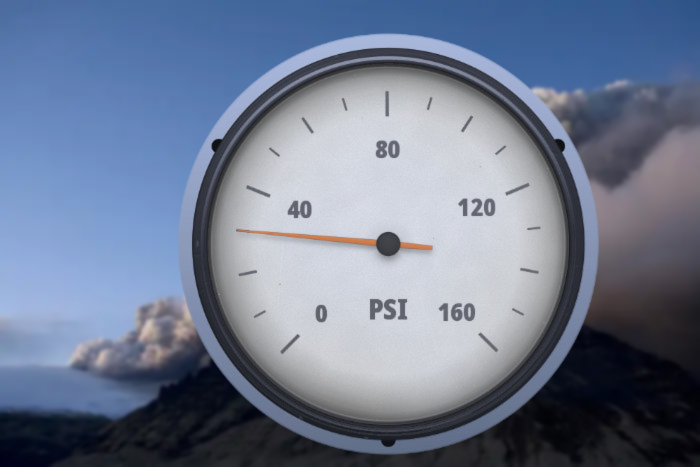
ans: {"value": 30, "unit": "psi"}
